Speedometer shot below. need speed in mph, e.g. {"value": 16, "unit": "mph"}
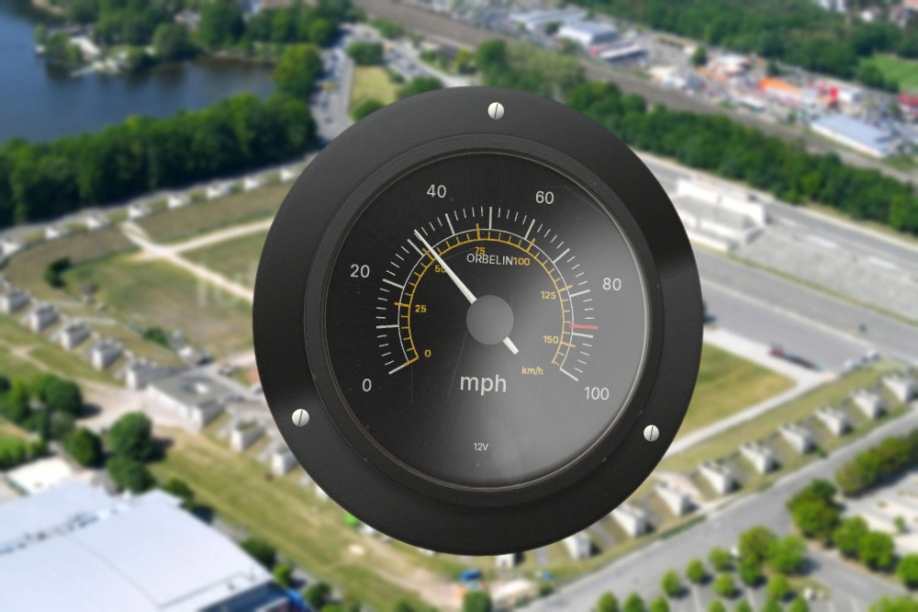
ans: {"value": 32, "unit": "mph"}
